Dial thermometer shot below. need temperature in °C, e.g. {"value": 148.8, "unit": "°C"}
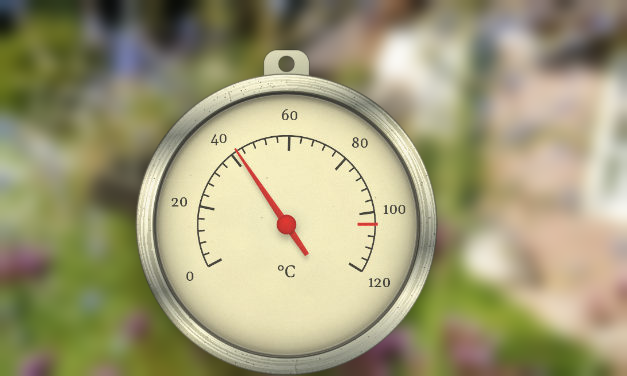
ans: {"value": 42, "unit": "°C"}
